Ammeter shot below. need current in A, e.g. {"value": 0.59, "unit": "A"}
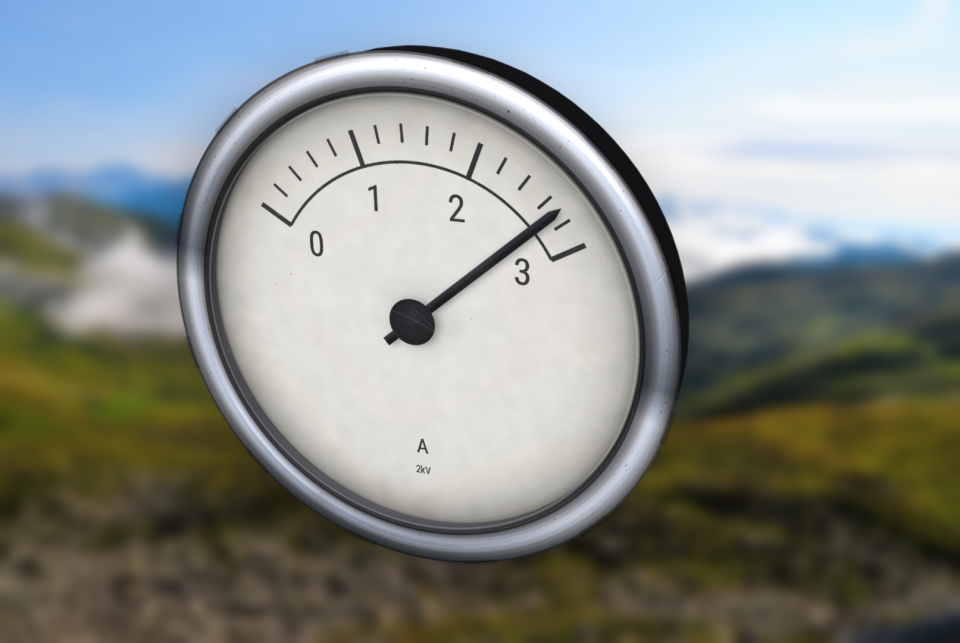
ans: {"value": 2.7, "unit": "A"}
